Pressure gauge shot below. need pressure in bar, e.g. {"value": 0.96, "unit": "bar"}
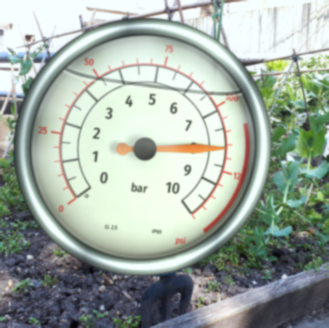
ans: {"value": 8, "unit": "bar"}
